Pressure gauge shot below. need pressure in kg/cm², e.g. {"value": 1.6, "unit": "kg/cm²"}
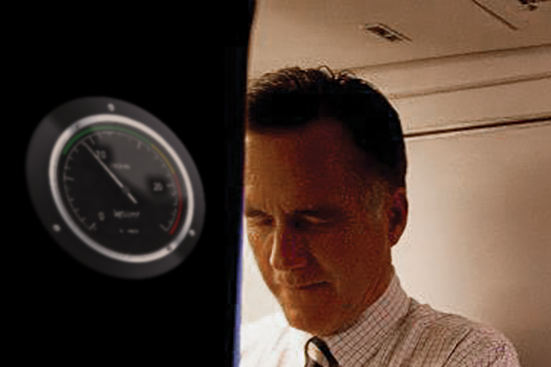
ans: {"value": 9, "unit": "kg/cm²"}
